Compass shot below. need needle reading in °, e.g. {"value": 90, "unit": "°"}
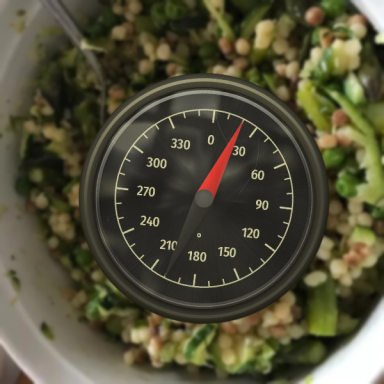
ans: {"value": 20, "unit": "°"}
